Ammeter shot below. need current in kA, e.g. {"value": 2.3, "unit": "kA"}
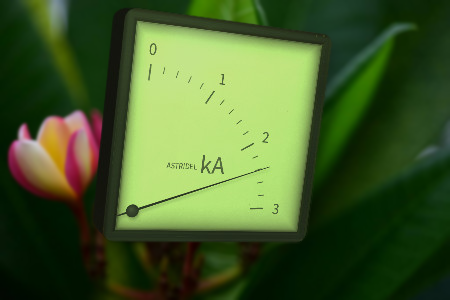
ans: {"value": 2.4, "unit": "kA"}
